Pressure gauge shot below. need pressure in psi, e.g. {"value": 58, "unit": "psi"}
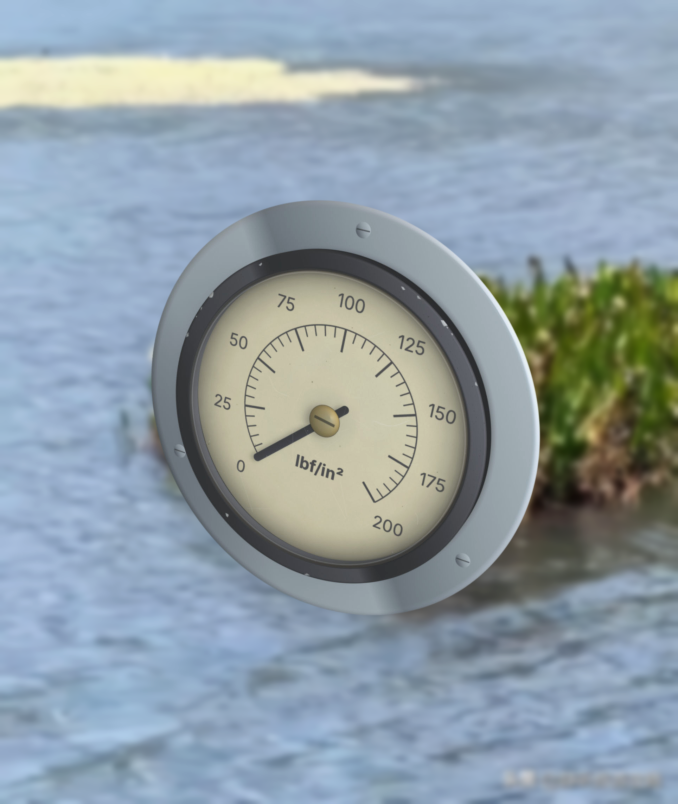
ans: {"value": 0, "unit": "psi"}
